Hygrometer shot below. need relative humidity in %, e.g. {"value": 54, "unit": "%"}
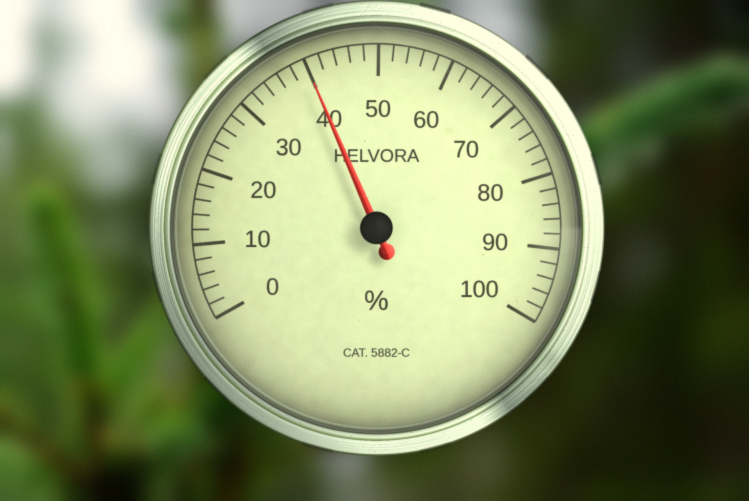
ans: {"value": 40, "unit": "%"}
